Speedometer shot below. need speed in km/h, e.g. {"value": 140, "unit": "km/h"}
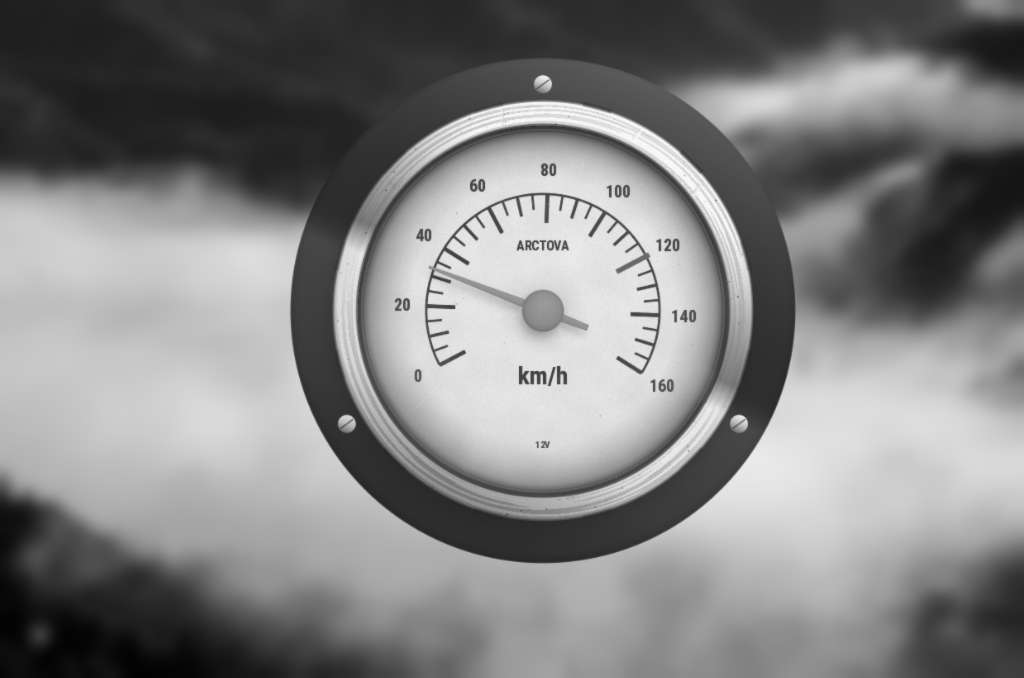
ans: {"value": 32.5, "unit": "km/h"}
